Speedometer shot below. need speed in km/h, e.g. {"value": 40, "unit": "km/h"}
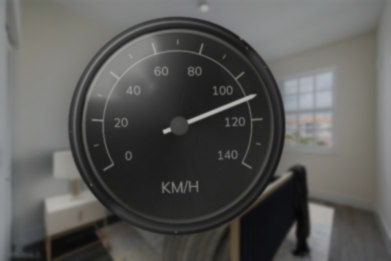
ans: {"value": 110, "unit": "km/h"}
